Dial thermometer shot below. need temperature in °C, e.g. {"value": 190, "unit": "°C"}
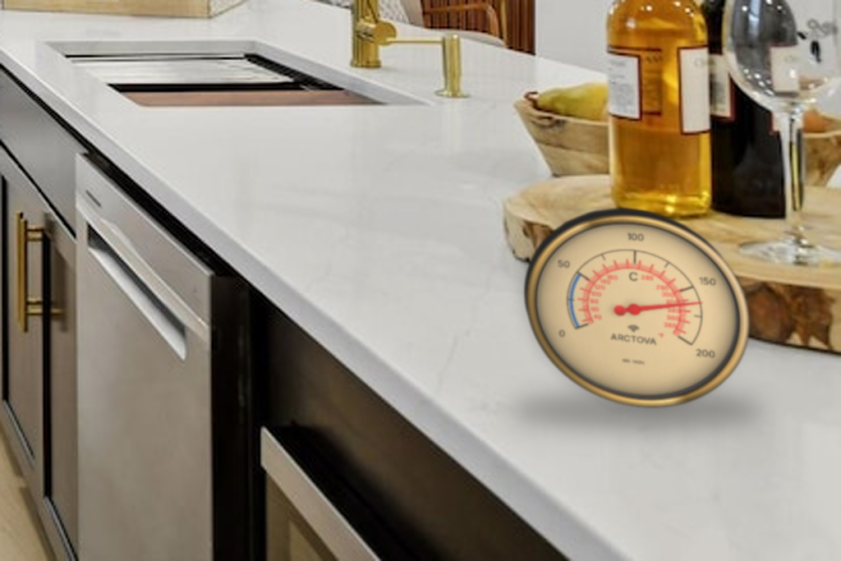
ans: {"value": 162.5, "unit": "°C"}
